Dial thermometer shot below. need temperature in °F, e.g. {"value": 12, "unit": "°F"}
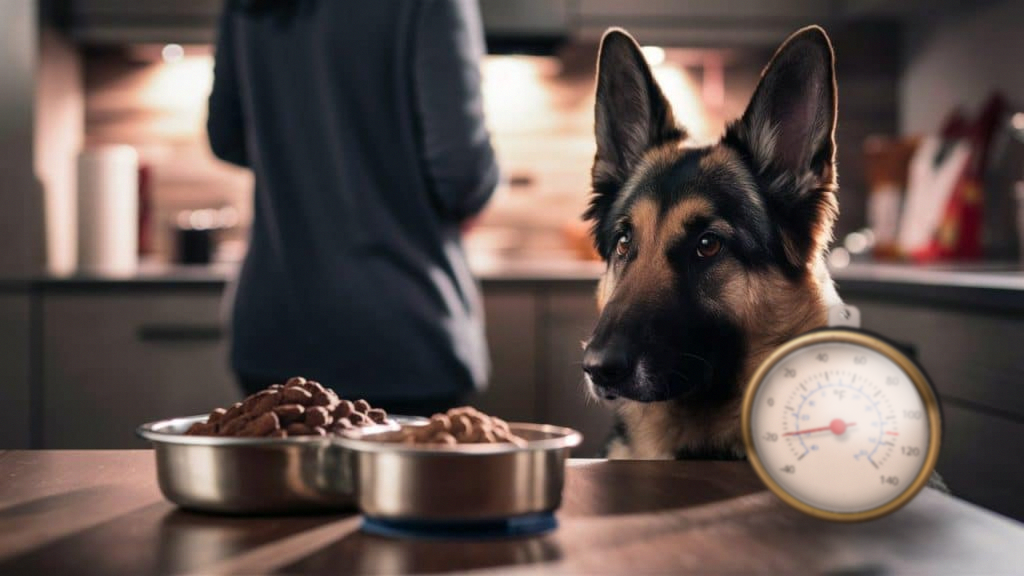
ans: {"value": -20, "unit": "°F"}
